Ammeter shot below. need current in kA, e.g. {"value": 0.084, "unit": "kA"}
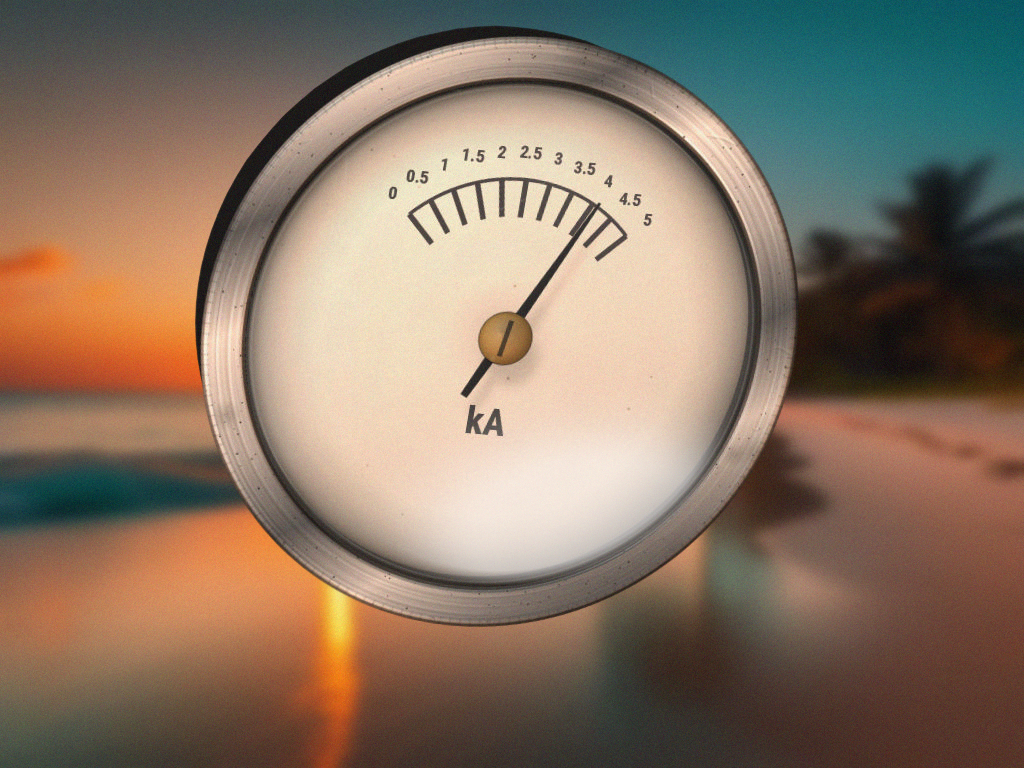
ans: {"value": 4, "unit": "kA"}
